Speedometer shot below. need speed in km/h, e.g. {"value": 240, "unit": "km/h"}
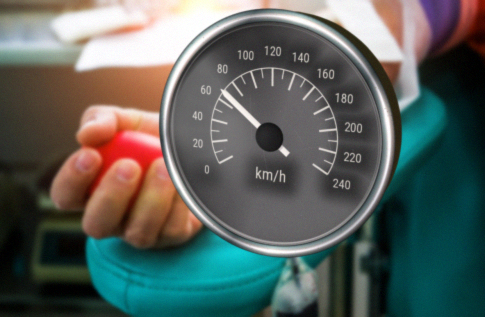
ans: {"value": 70, "unit": "km/h"}
